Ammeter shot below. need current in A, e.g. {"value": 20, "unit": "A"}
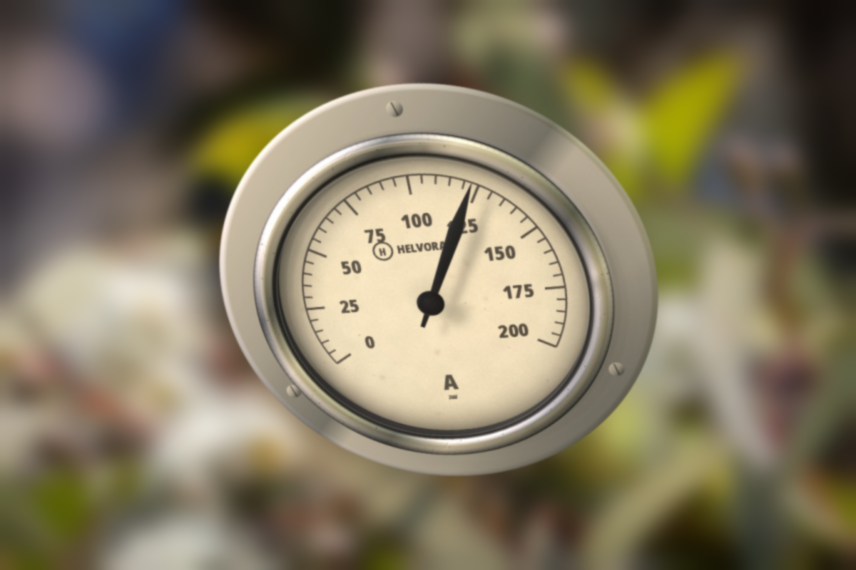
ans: {"value": 122.5, "unit": "A"}
